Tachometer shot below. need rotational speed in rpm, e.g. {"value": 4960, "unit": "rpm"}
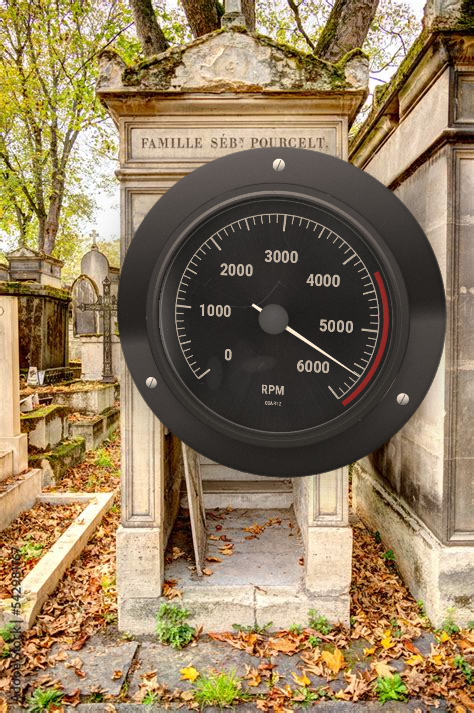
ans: {"value": 5600, "unit": "rpm"}
